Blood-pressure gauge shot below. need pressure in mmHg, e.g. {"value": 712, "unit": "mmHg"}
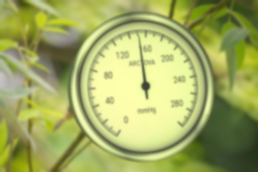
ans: {"value": 150, "unit": "mmHg"}
